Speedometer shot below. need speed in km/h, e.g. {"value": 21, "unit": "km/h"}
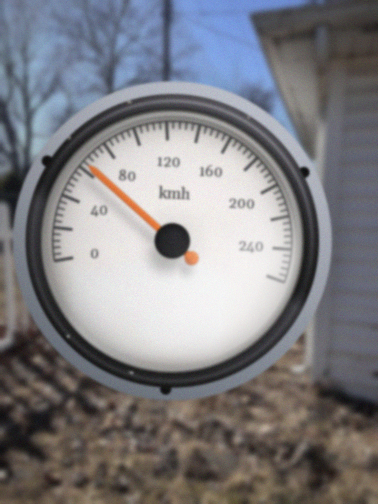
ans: {"value": 64, "unit": "km/h"}
